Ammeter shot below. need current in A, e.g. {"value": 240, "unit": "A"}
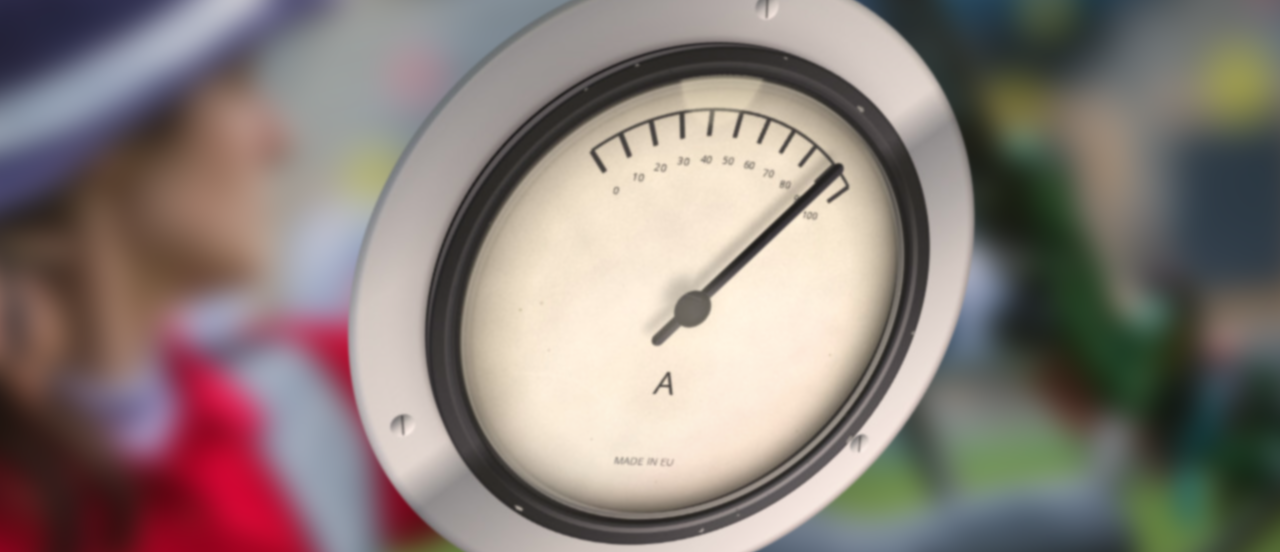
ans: {"value": 90, "unit": "A"}
